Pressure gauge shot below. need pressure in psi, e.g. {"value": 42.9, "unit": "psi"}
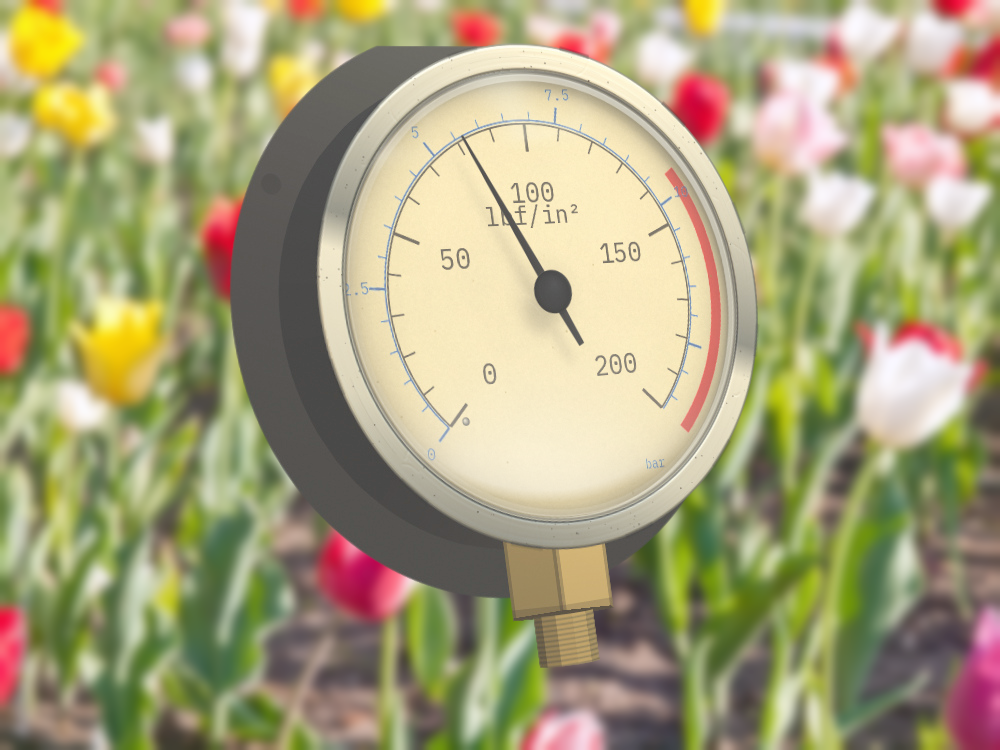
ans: {"value": 80, "unit": "psi"}
